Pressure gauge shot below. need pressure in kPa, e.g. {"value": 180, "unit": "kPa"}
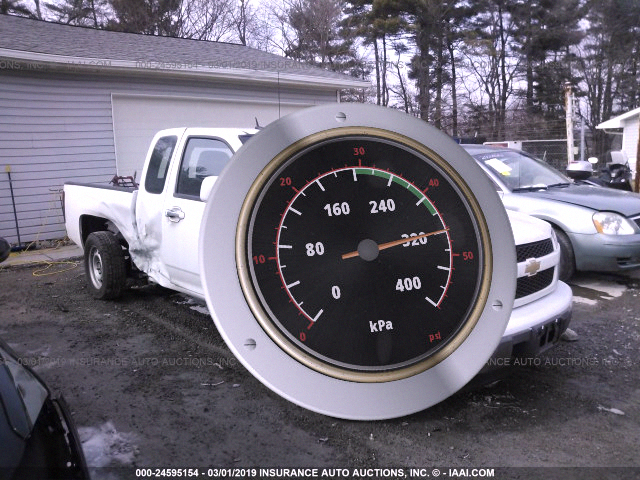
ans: {"value": 320, "unit": "kPa"}
